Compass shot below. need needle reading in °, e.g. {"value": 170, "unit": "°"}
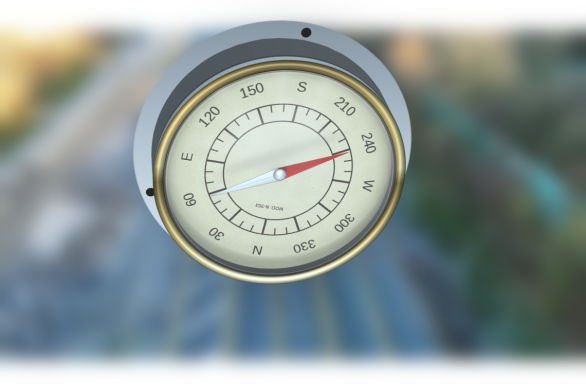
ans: {"value": 240, "unit": "°"}
